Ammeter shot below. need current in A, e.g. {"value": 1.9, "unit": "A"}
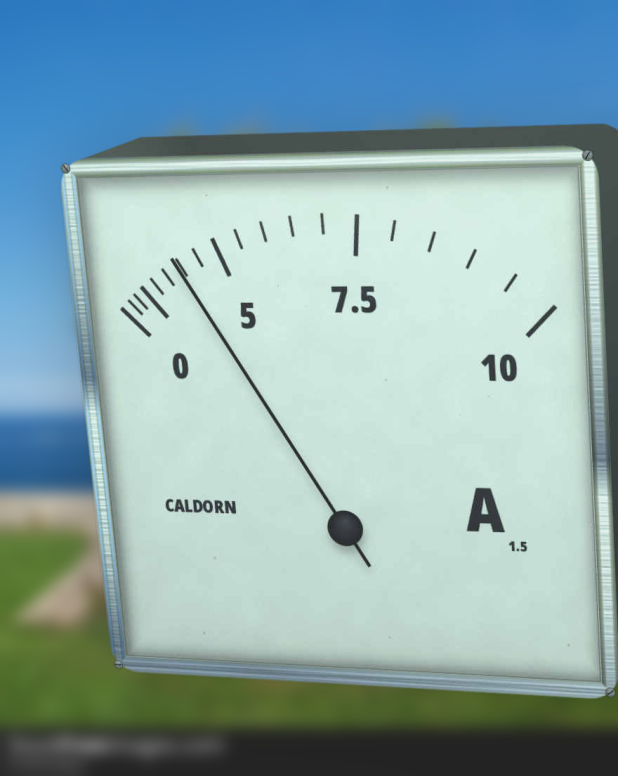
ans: {"value": 4, "unit": "A"}
